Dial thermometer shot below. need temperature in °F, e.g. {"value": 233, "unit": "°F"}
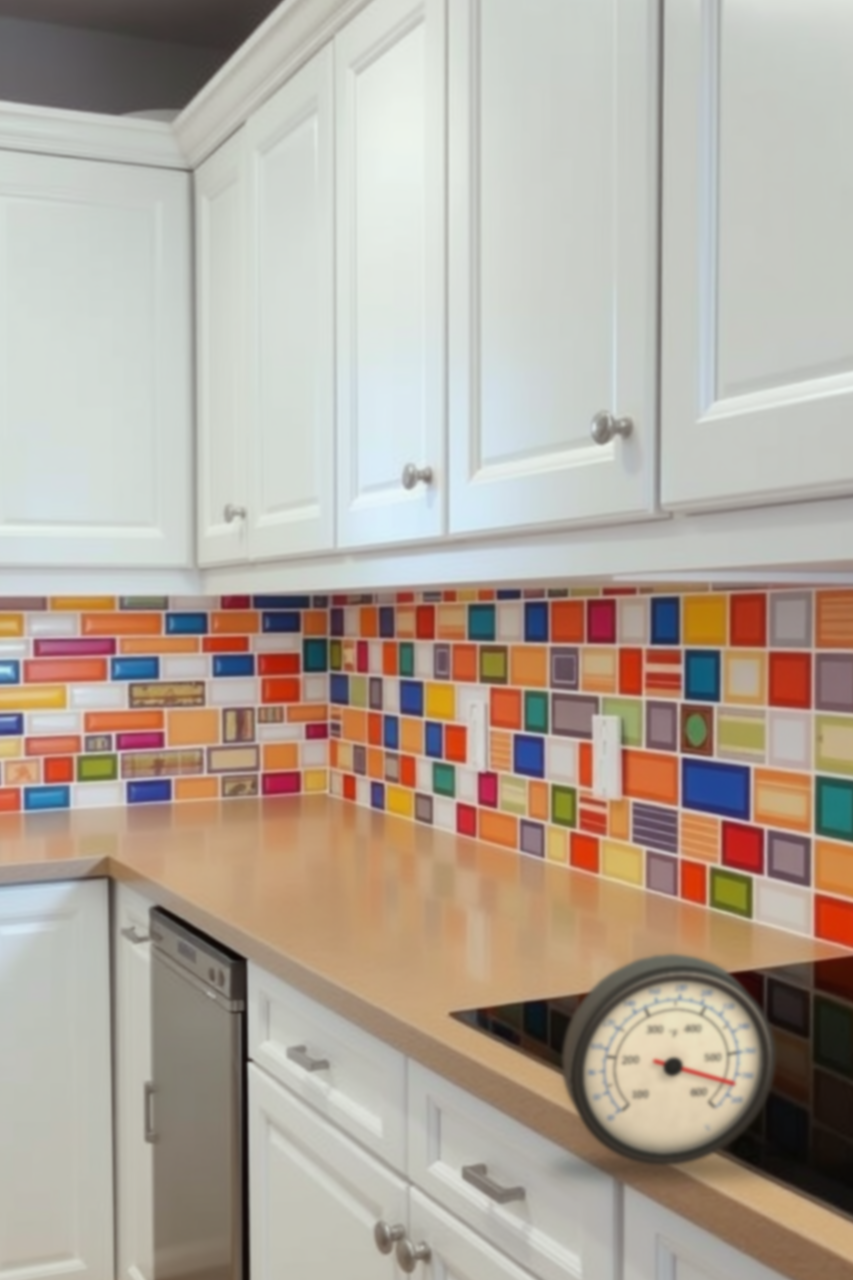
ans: {"value": 550, "unit": "°F"}
